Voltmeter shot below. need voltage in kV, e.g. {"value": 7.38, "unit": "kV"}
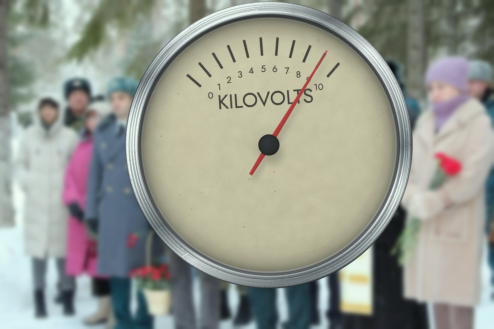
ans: {"value": 9, "unit": "kV"}
